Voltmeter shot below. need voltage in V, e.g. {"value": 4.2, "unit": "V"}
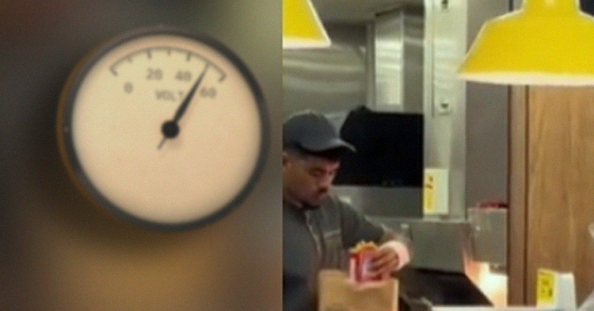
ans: {"value": 50, "unit": "V"}
